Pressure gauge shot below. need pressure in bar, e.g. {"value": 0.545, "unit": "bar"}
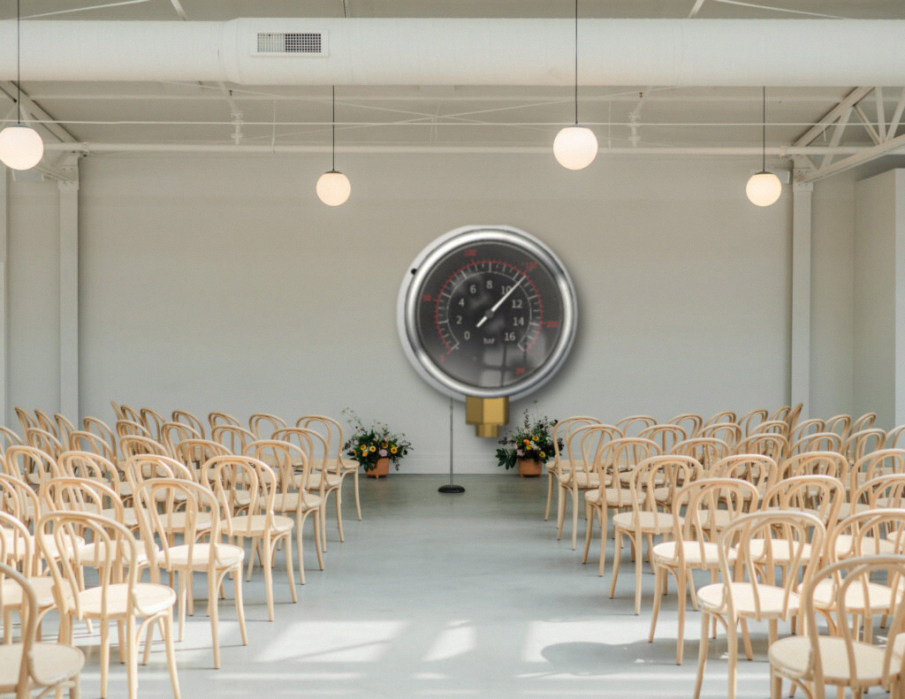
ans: {"value": 10.5, "unit": "bar"}
